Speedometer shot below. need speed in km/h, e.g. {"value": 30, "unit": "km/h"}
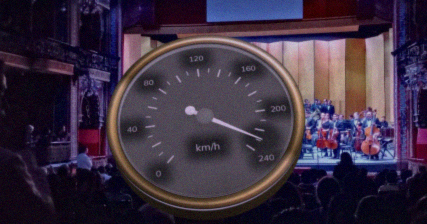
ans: {"value": 230, "unit": "km/h"}
